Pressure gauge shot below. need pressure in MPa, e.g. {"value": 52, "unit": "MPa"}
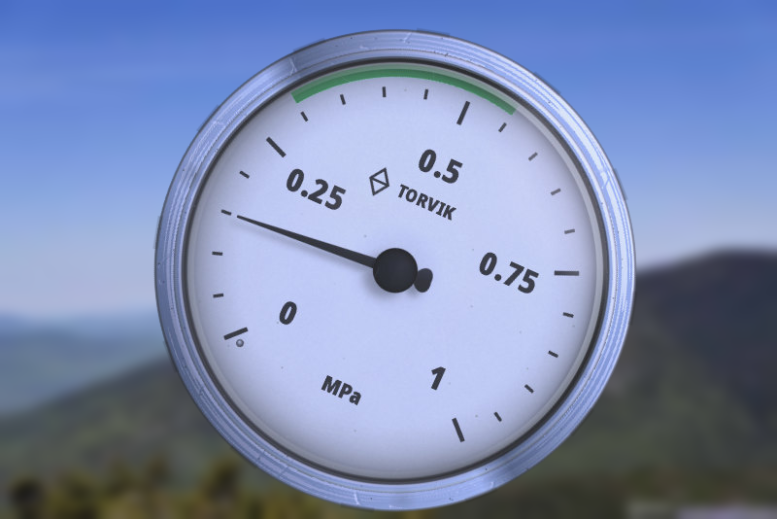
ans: {"value": 0.15, "unit": "MPa"}
